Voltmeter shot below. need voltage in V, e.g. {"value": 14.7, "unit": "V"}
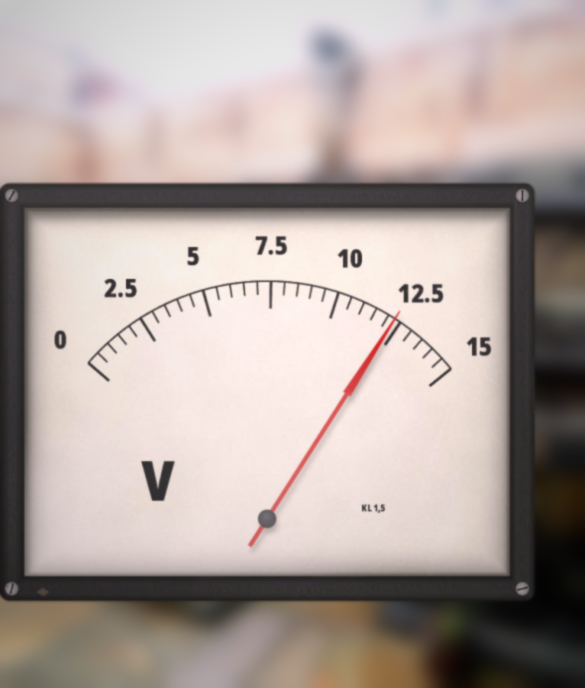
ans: {"value": 12.25, "unit": "V"}
